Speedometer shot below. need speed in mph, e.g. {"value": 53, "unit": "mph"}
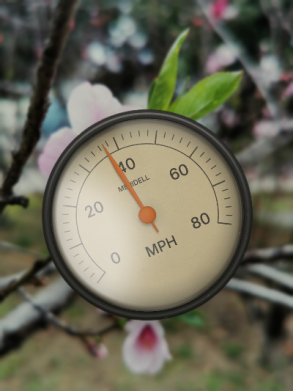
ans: {"value": 37, "unit": "mph"}
